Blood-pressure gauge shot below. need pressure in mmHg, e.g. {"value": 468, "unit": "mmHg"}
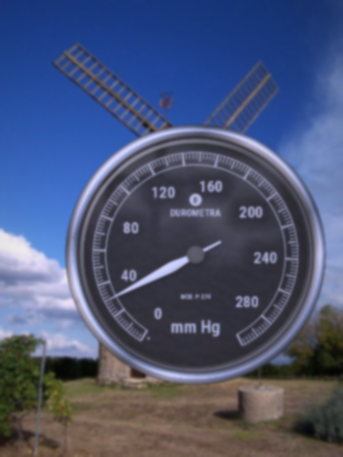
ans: {"value": 30, "unit": "mmHg"}
